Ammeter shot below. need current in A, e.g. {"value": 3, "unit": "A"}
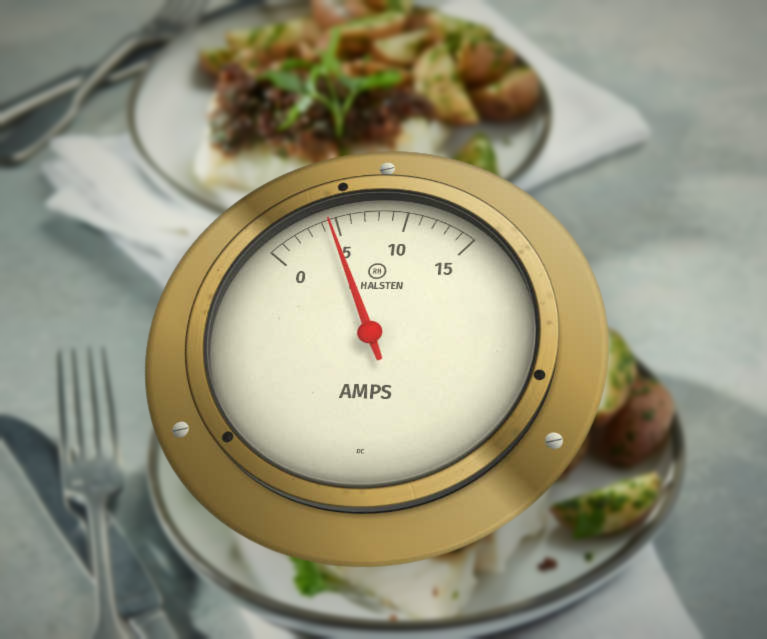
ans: {"value": 4.5, "unit": "A"}
